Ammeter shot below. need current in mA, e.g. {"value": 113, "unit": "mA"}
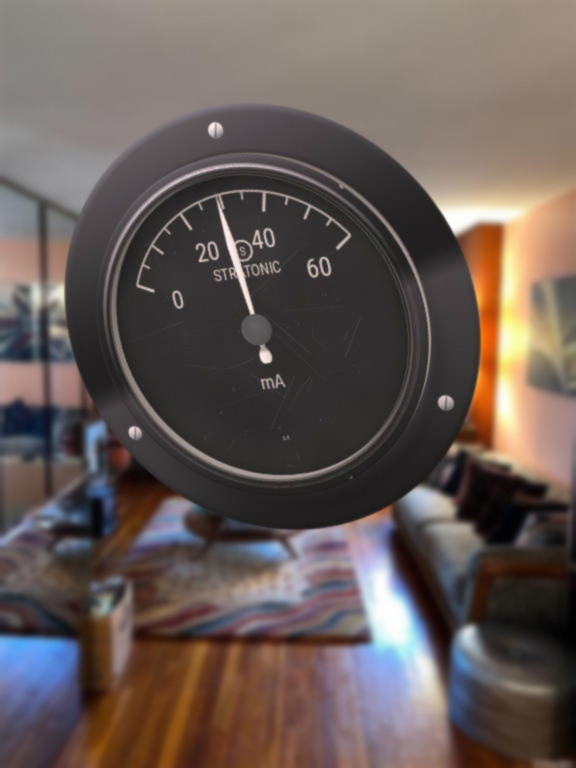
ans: {"value": 30, "unit": "mA"}
